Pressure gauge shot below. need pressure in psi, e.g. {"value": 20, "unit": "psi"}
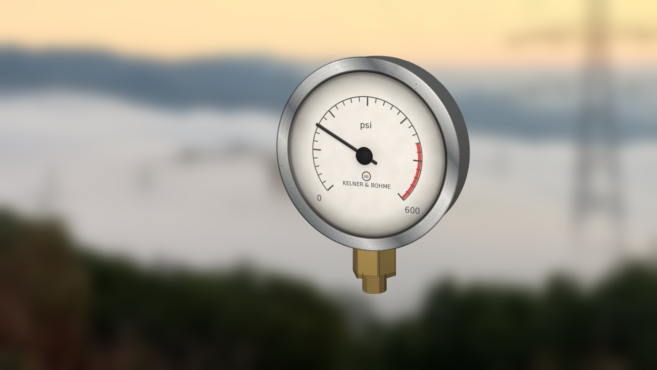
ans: {"value": 160, "unit": "psi"}
